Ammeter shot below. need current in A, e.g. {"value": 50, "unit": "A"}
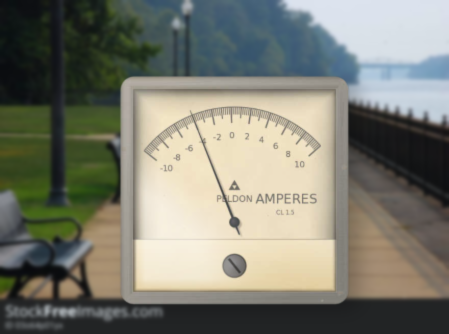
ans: {"value": -4, "unit": "A"}
